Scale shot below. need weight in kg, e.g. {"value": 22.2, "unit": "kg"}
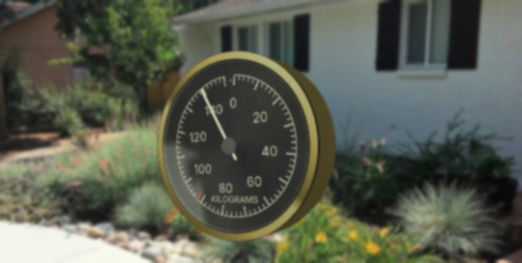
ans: {"value": 140, "unit": "kg"}
